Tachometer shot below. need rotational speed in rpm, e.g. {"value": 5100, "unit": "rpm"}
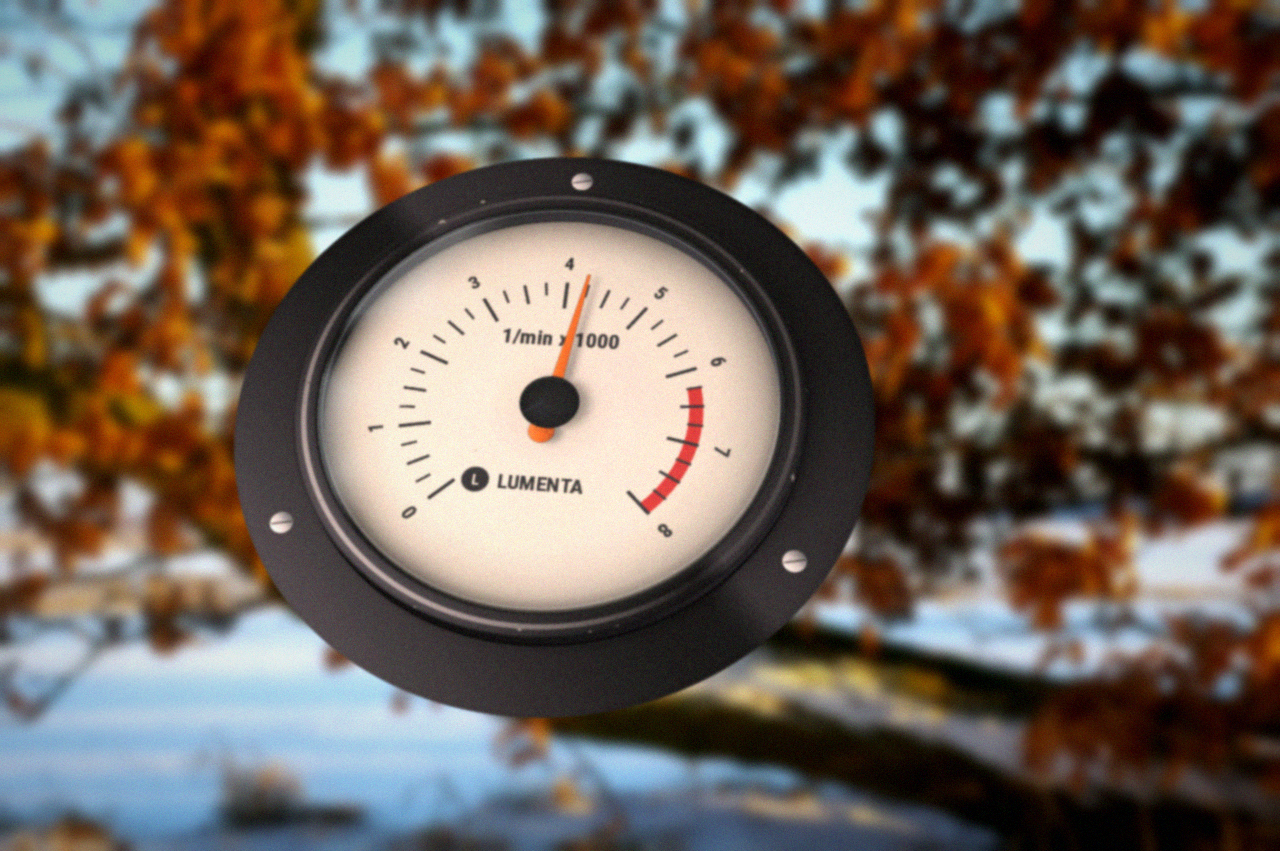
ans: {"value": 4250, "unit": "rpm"}
